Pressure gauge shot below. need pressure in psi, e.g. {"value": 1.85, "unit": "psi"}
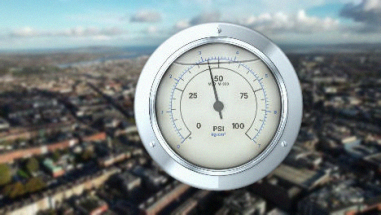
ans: {"value": 45, "unit": "psi"}
